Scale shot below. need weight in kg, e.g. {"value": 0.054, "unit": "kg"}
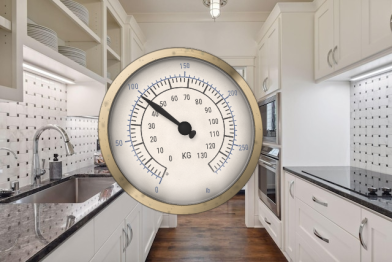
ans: {"value": 44, "unit": "kg"}
